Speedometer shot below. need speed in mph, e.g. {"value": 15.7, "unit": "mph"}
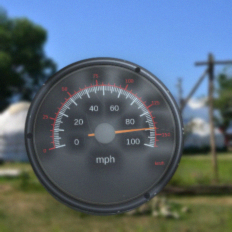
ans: {"value": 90, "unit": "mph"}
